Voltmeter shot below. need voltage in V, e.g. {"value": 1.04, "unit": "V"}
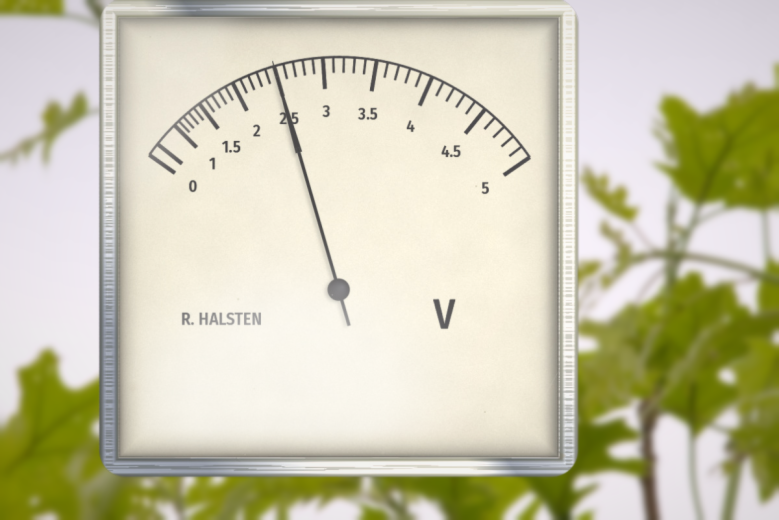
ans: {"value": 2.5, "unit": "V"}
